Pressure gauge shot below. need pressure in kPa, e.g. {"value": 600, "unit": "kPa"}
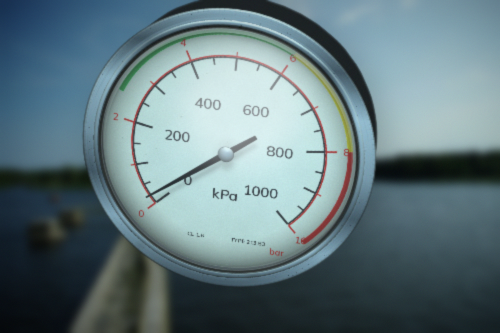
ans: {"value": 25, "unit": "kPa"}
